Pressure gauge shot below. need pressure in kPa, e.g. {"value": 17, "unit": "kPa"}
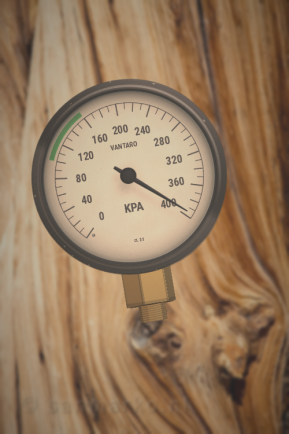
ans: {"value": 395, "unit": "kPa"}
